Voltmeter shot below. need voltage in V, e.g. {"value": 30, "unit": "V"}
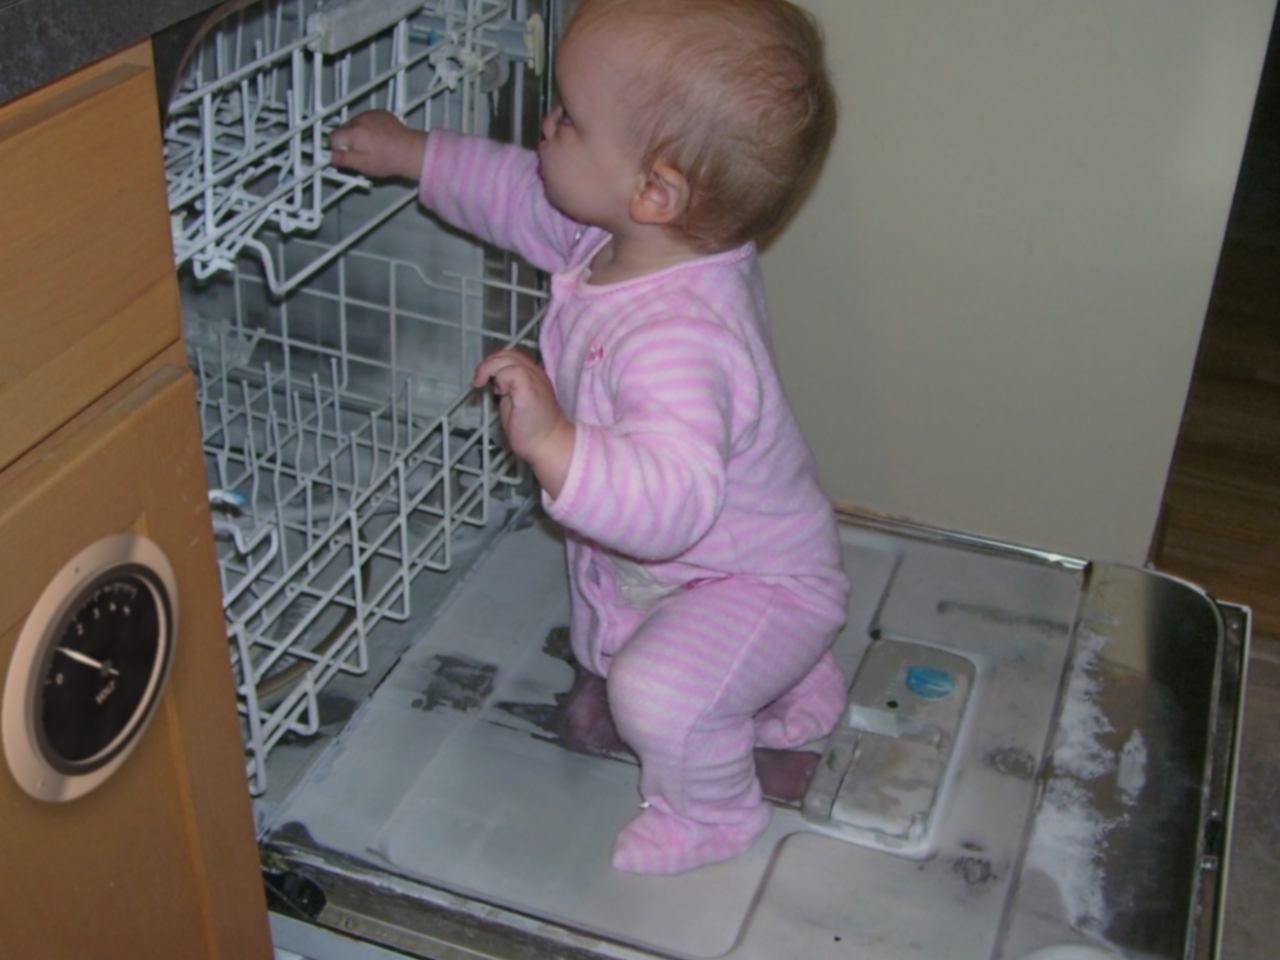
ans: {"value": 1, "unit": "V"}
